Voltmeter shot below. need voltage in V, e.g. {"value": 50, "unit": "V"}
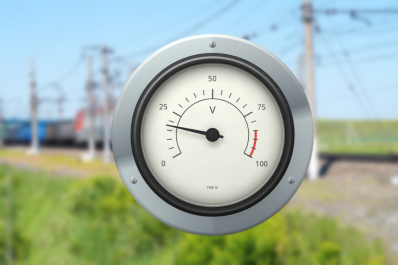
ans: {"value": 17.5, "unit": "V"}
